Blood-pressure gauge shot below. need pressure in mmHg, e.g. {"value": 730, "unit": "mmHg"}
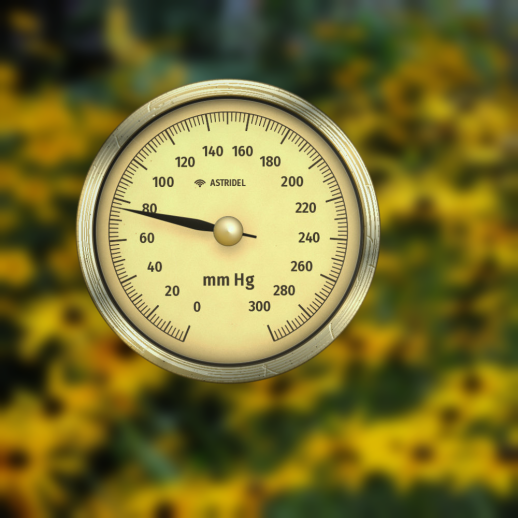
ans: {"value": 76, "unit": "mmHg"}
